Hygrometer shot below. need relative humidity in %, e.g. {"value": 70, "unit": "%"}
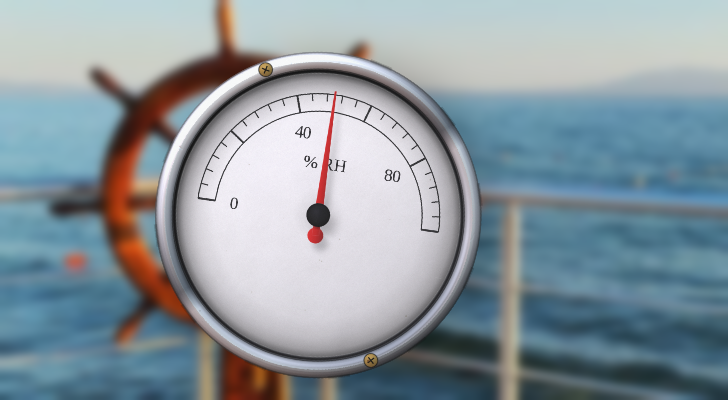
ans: {"value": 50, "unit": "%"}
